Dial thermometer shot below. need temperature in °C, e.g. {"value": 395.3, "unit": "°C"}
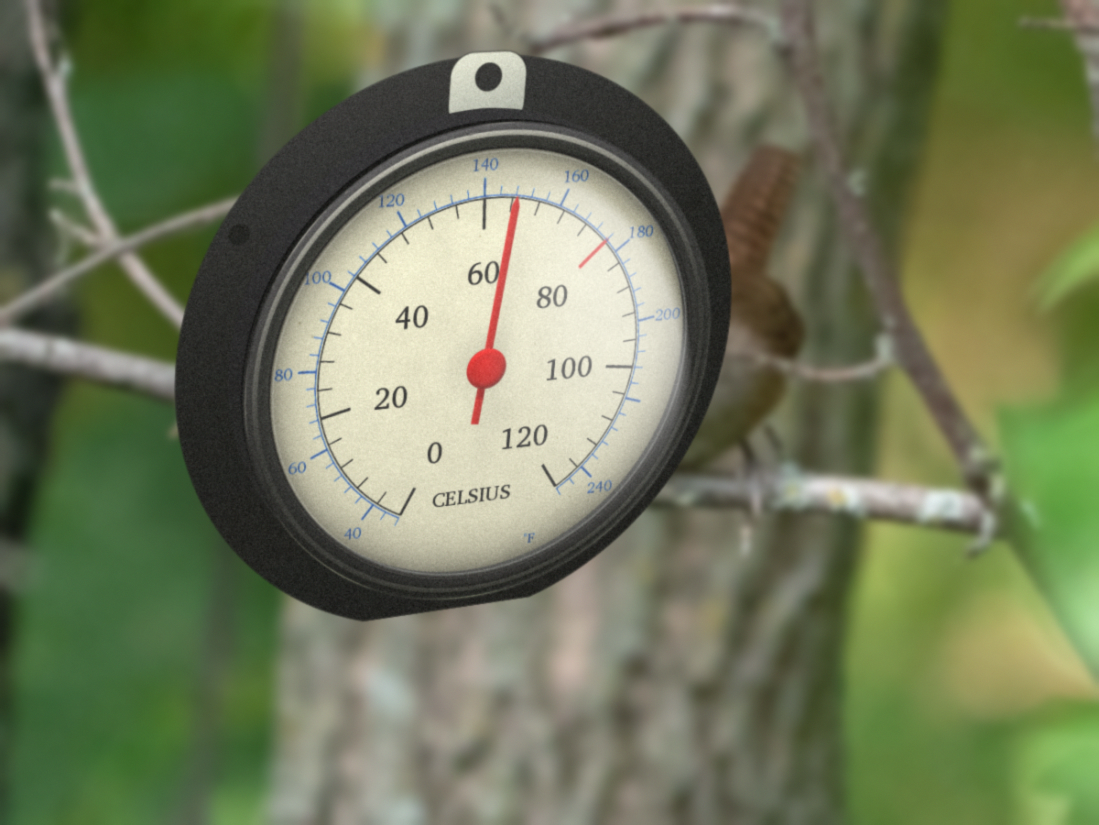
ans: {"value": 64, "unit": "°C"}
